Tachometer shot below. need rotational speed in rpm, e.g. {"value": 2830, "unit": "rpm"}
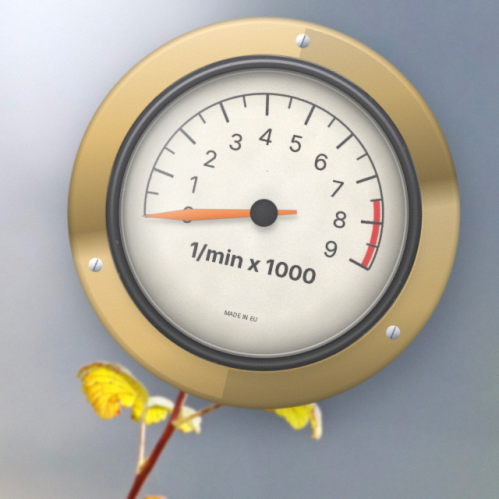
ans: {"value": 0, "unit": "rpm"}
